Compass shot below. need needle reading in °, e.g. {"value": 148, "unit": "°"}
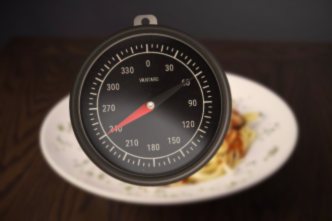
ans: {"value": 240, "unit": "°"}
